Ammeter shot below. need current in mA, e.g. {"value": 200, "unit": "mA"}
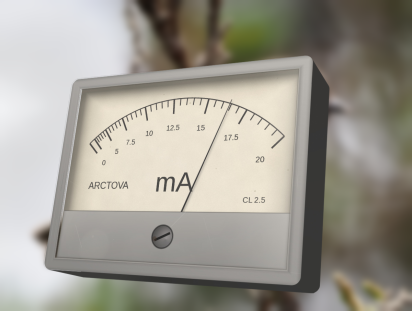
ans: {"value": 16.5, "unit": "mA"}
